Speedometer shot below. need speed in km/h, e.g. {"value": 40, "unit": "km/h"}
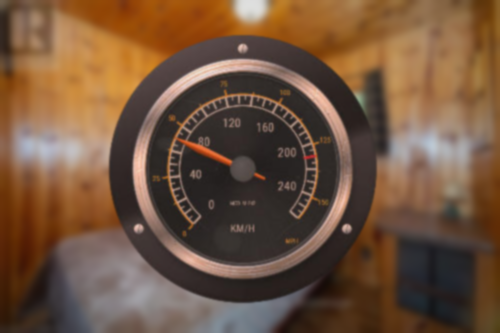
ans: {"value": 70, "unit": "km/h"}
